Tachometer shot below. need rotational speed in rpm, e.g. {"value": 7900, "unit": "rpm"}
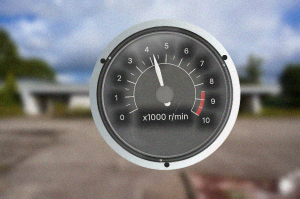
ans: {"value": 4250, "unit": "rpm"}
